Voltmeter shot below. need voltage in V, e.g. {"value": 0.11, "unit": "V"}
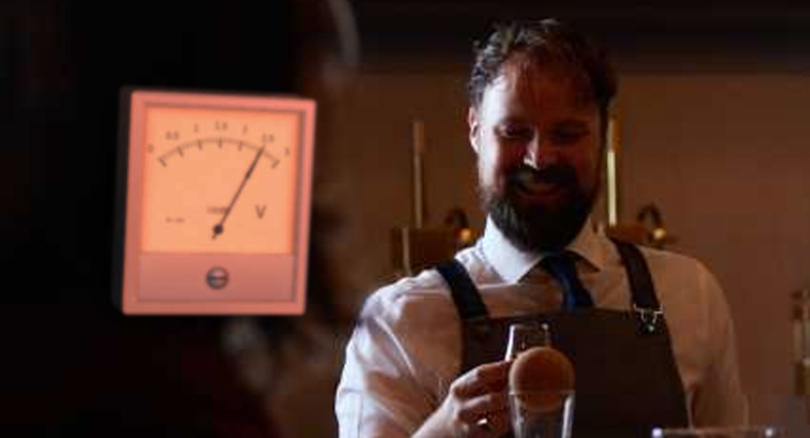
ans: {"value": 2.5, "unit": "V"}
